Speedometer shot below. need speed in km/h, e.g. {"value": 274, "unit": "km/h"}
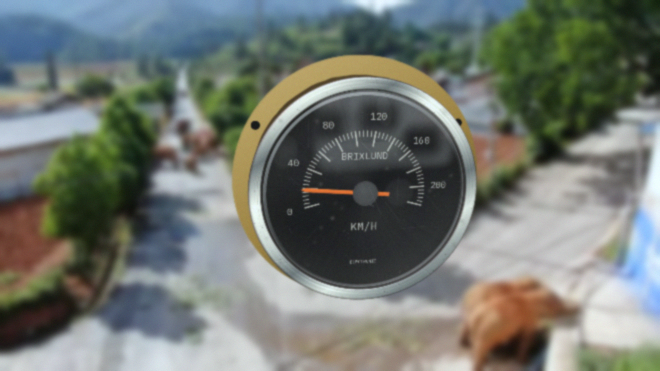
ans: {"value": 20, "unit": "km/h"}
